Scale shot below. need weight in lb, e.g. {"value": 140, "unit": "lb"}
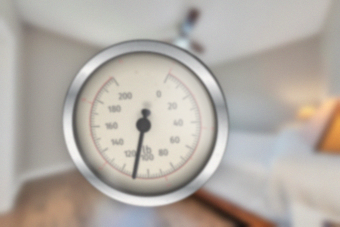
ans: {"value": 110, "unit": "lb"}
